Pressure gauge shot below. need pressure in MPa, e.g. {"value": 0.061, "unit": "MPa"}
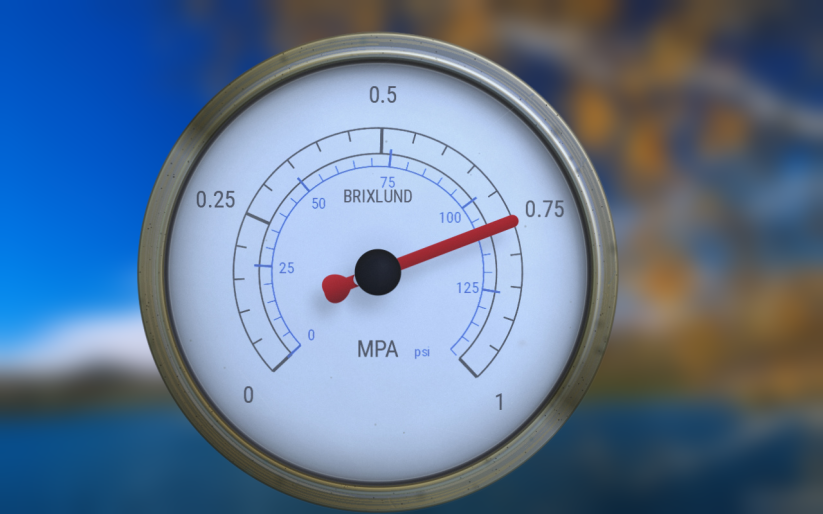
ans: {"value": 0.75, "unit": "MPa"}
